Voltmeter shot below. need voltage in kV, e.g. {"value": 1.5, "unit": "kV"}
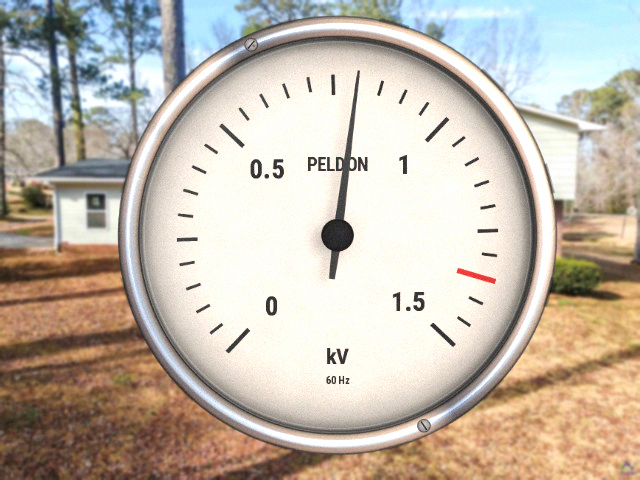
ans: {"value": 0.8, "unit": "kV"}
